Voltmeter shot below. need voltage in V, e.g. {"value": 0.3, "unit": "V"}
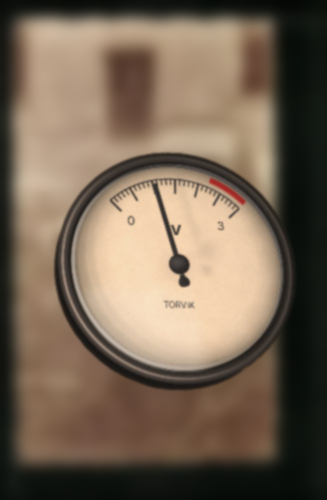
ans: {"value": 1, "unit": "V"}
